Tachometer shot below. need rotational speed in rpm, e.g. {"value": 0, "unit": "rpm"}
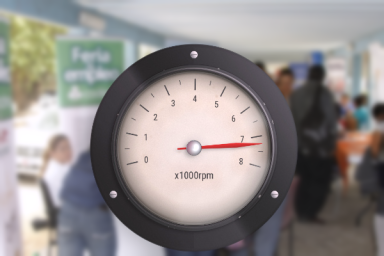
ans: {"value": 7250, "unit": "rpm"}
